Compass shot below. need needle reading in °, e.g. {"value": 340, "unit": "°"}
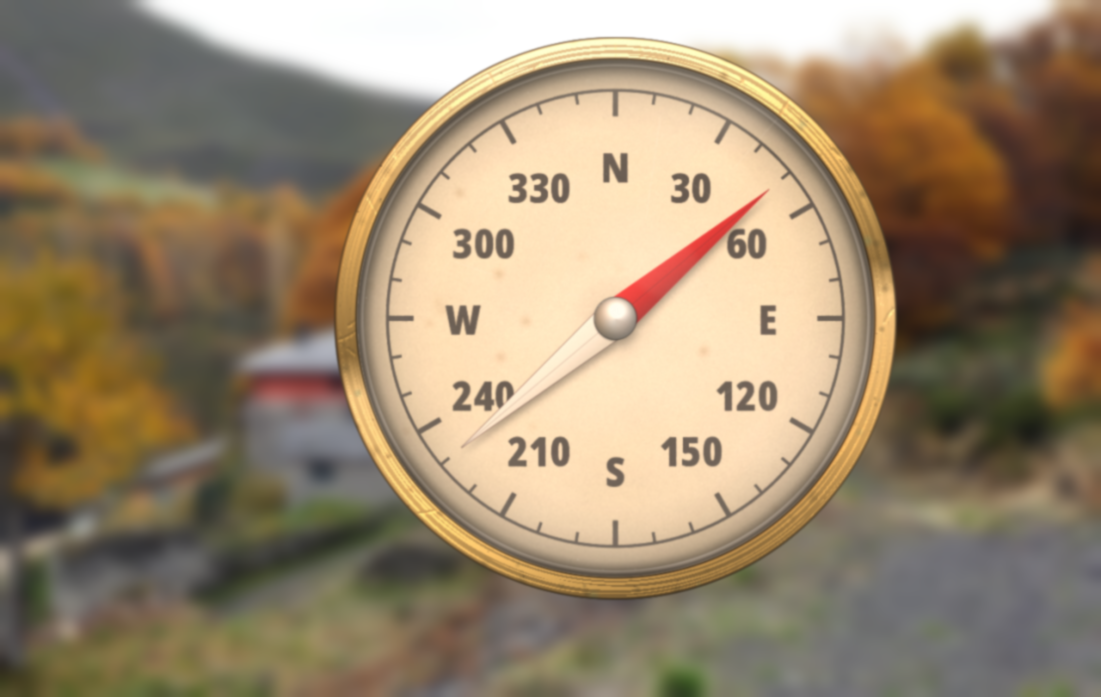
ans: {"value": 50, "unit": "°"}
